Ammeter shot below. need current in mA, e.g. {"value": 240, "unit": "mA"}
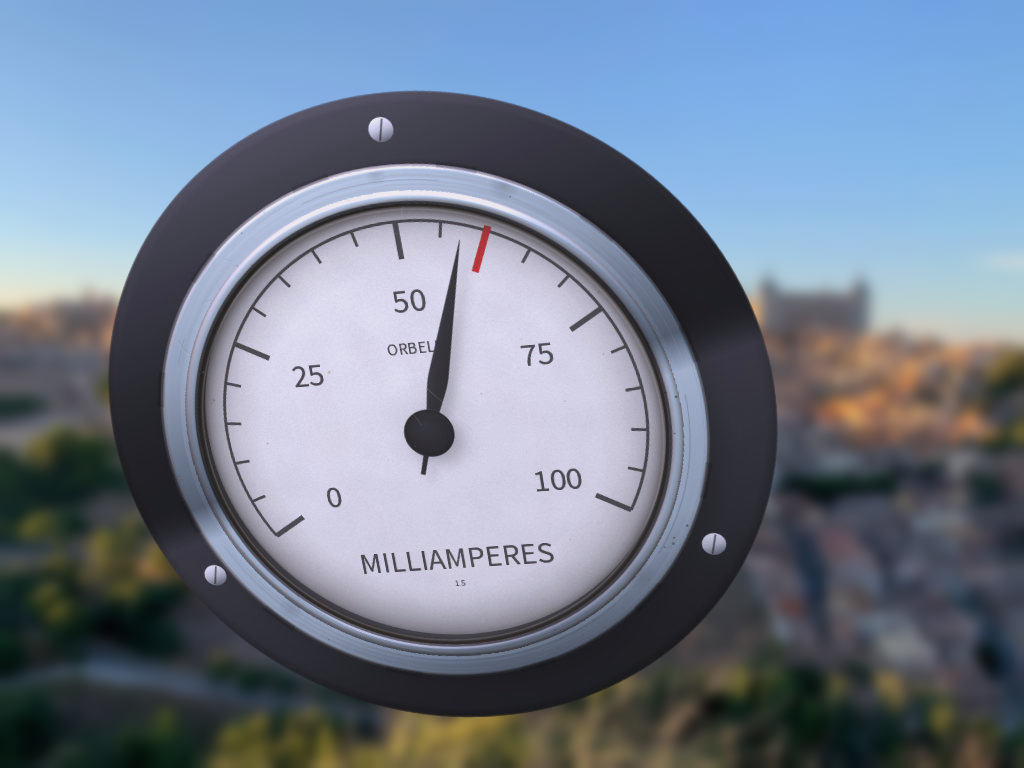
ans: {"value": 57.5, "unit": "mA"}
